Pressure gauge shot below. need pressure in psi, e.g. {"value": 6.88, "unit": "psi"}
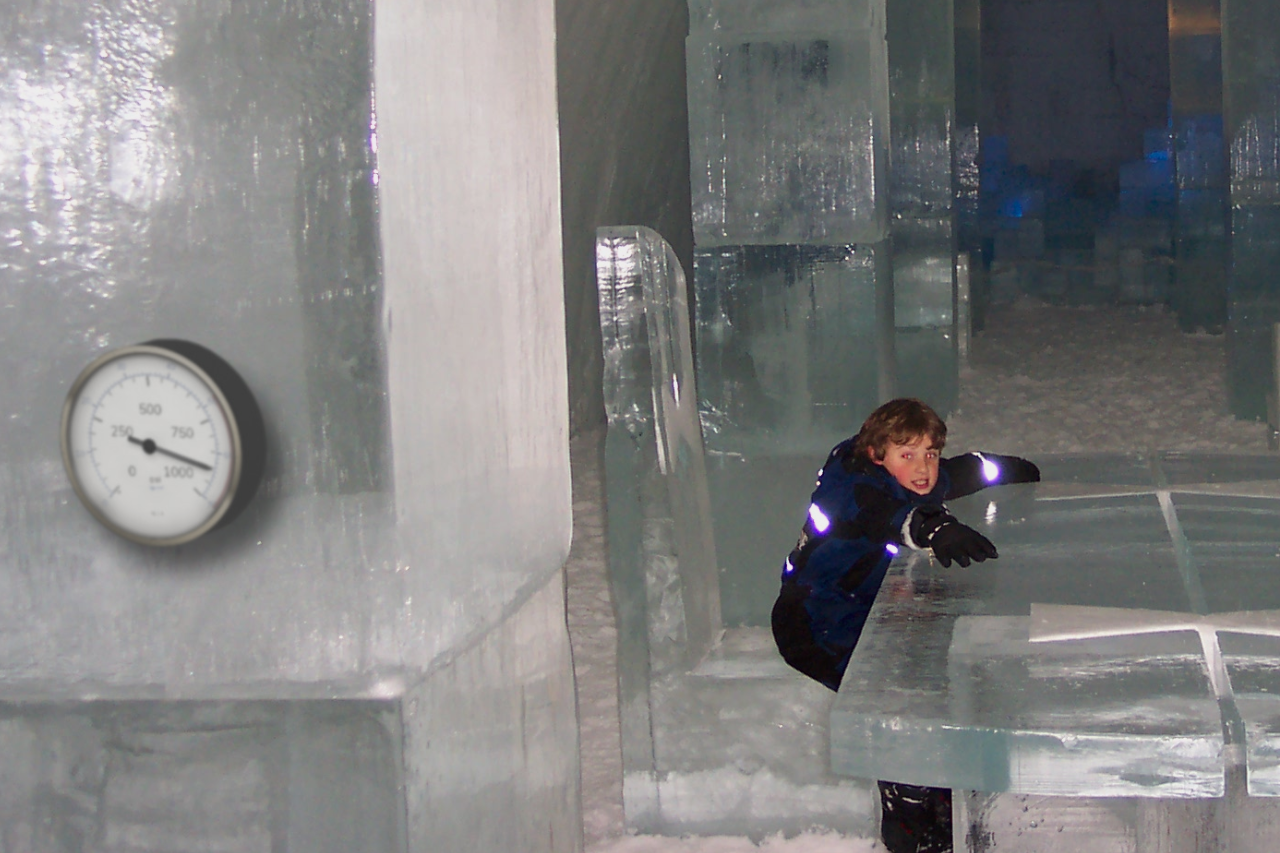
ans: {"value": 900, "unit": "psi"}
